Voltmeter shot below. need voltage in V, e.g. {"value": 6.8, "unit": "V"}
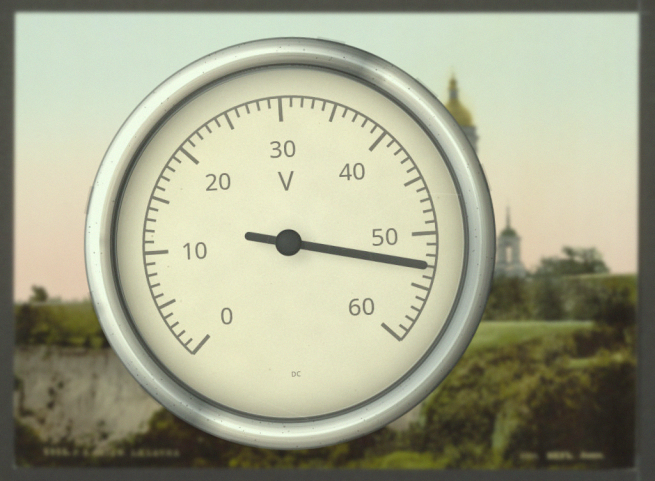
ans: {"value": 53, "unit": "V"}
